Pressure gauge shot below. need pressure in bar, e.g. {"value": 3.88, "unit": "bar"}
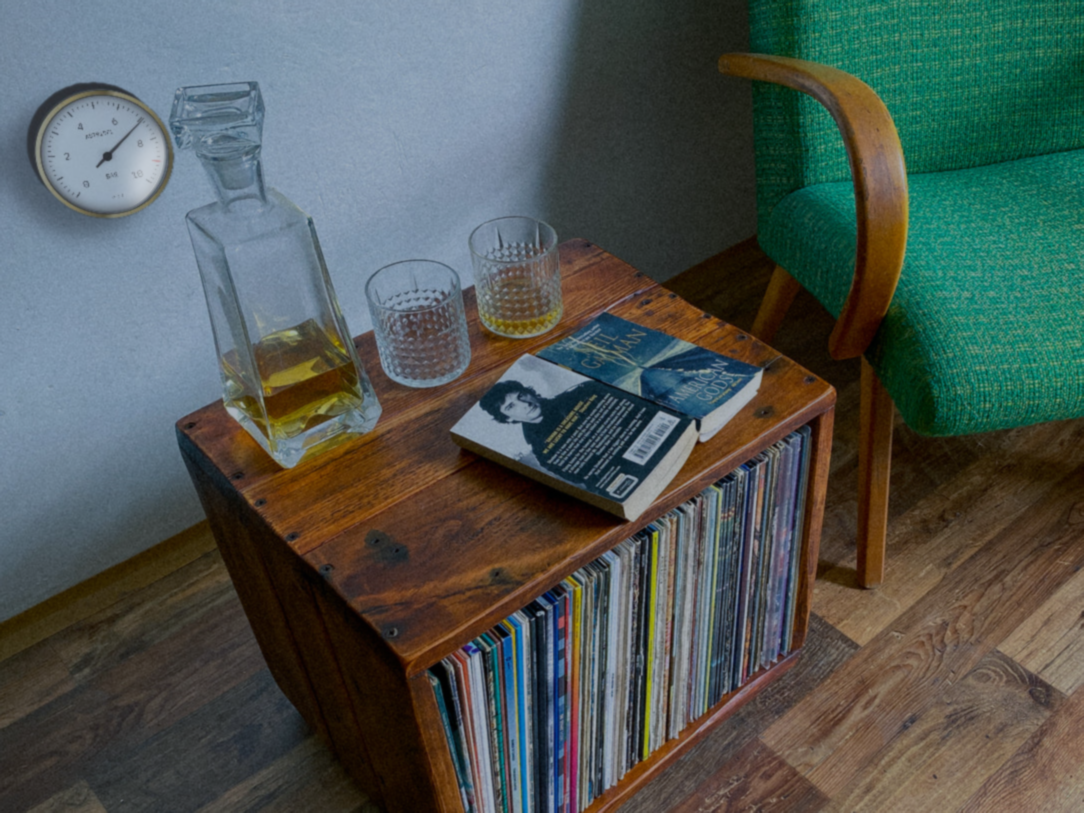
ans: {"value": 7, "unit": "bar"}
